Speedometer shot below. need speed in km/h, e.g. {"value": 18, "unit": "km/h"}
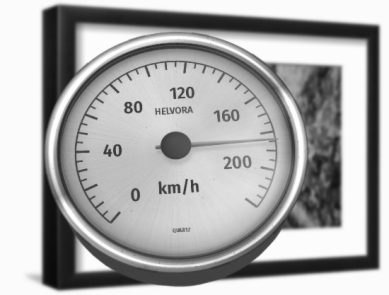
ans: {"value": 185, "unit": "km/h"}
